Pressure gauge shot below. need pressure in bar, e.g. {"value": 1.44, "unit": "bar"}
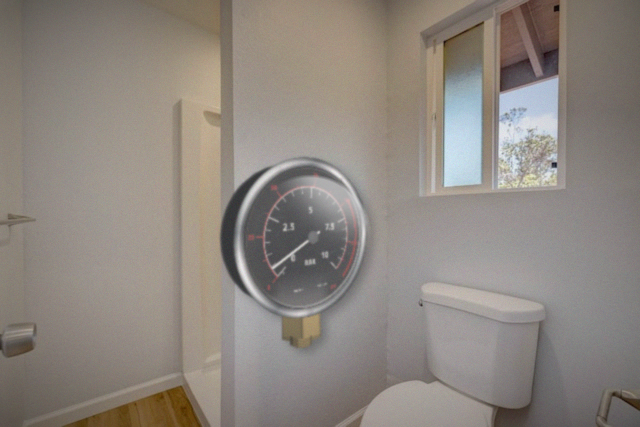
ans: {"value": 0.5, "unit": "bar"}
